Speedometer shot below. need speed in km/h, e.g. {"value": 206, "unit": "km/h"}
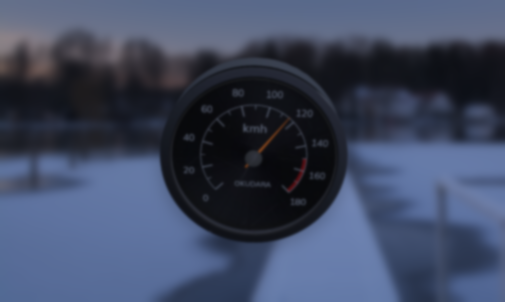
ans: {"value": 115, "unit": "km/h"}
